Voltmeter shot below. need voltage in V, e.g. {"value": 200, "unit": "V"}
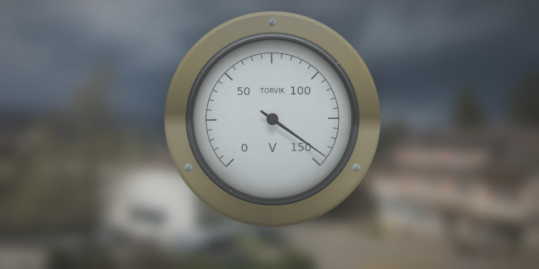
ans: {"value": 145, "unit": "V"}
